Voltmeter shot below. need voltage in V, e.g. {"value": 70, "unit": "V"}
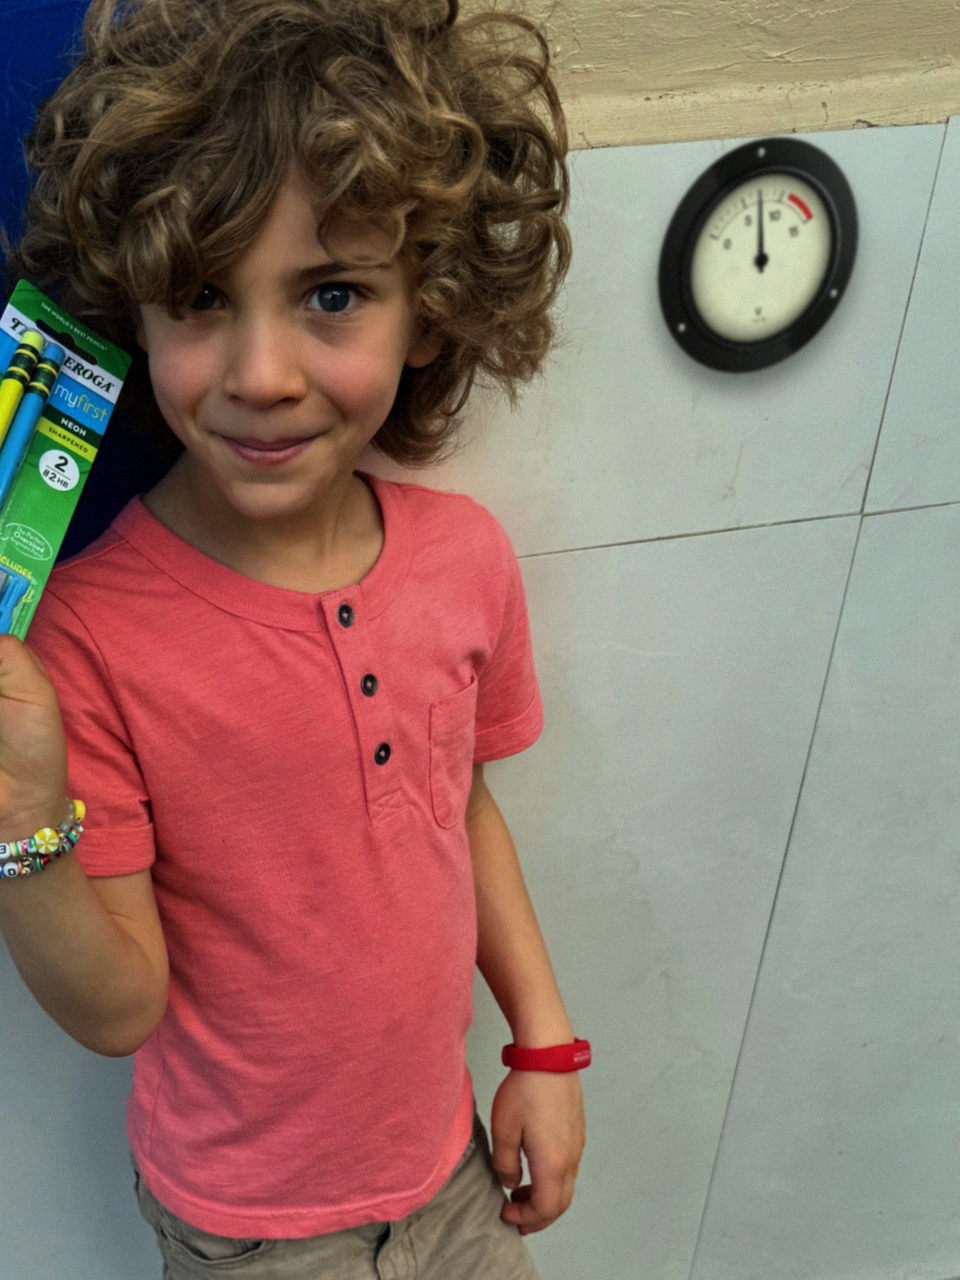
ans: {"value": 7, "unit": "V"}
